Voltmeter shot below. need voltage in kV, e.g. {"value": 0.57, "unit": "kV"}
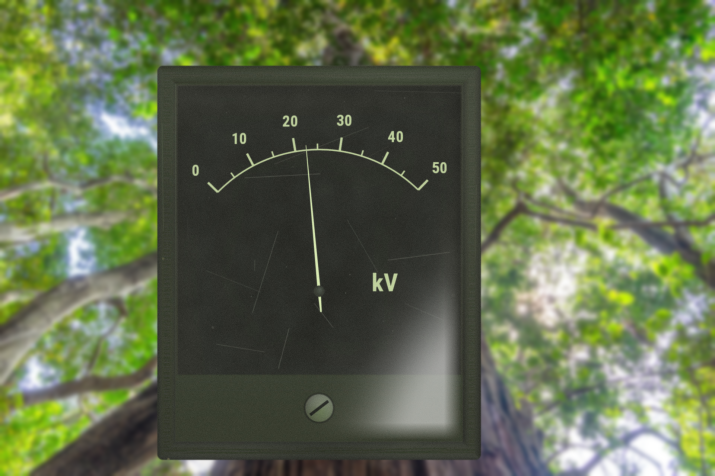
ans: {"value": 22.5, "unit": "kV"}
